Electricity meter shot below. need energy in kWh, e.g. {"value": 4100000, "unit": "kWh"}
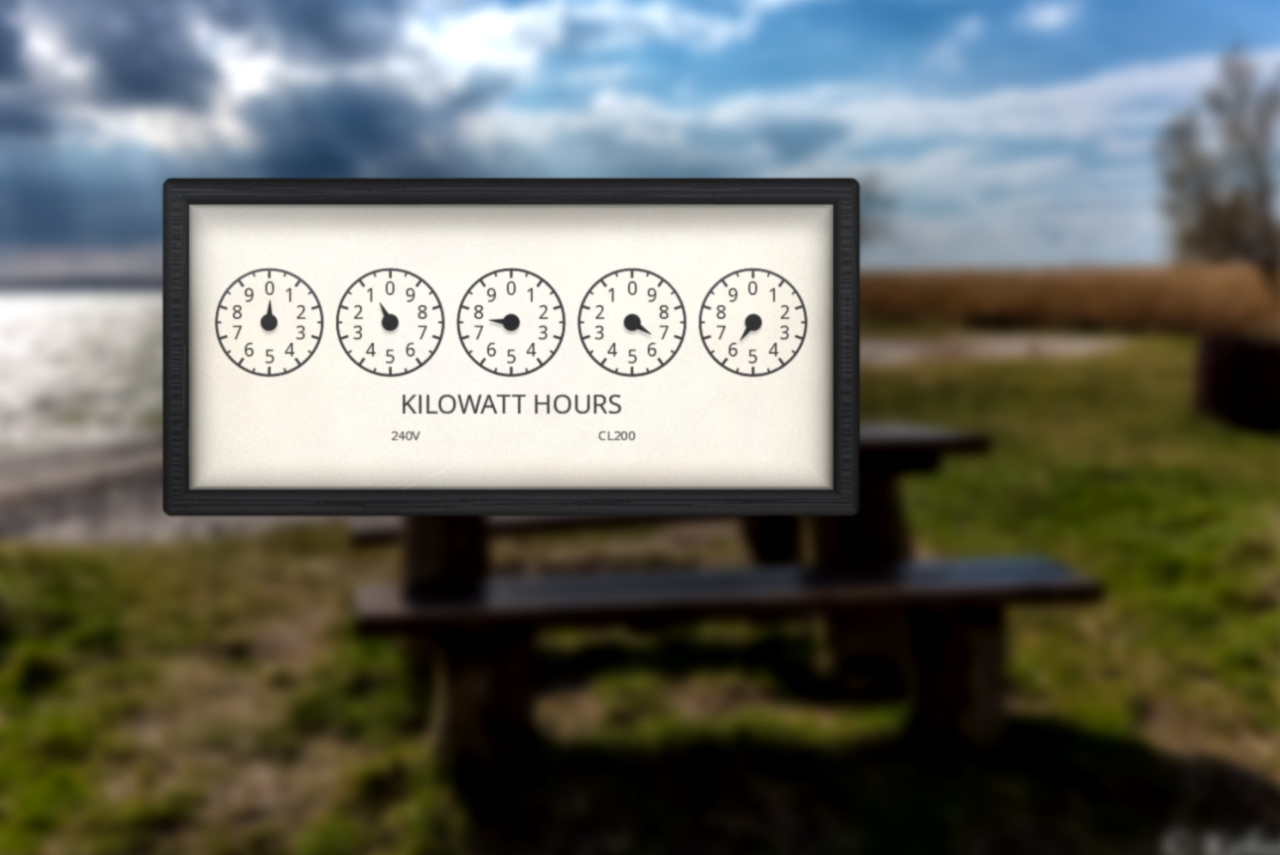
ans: {"value": 766, "unit": "kWh"}
